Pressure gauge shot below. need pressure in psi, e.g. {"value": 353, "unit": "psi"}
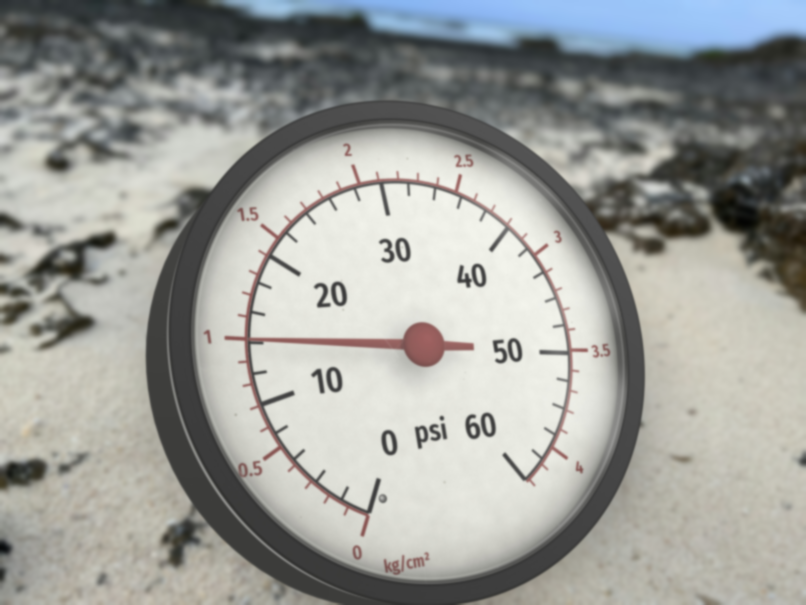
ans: {"value": 14, "unit": "psi"}
